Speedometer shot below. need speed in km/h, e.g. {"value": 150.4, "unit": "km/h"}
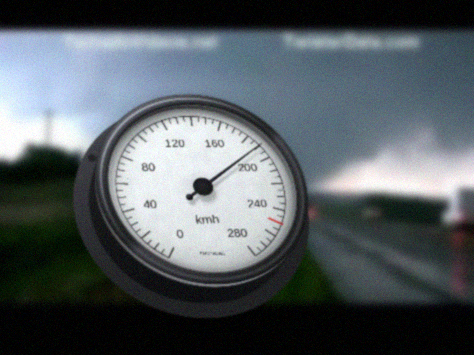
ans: {"value": 190, "unit": "km/h"}
